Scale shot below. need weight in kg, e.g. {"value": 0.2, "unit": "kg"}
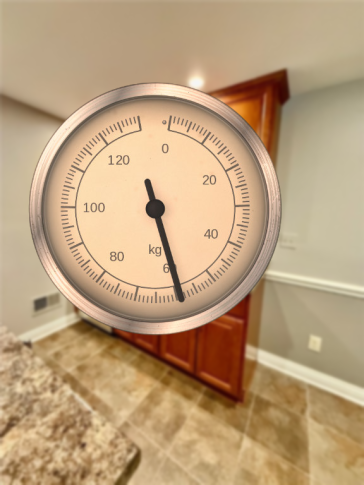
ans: {"value": 59, "unit": "kg"}
